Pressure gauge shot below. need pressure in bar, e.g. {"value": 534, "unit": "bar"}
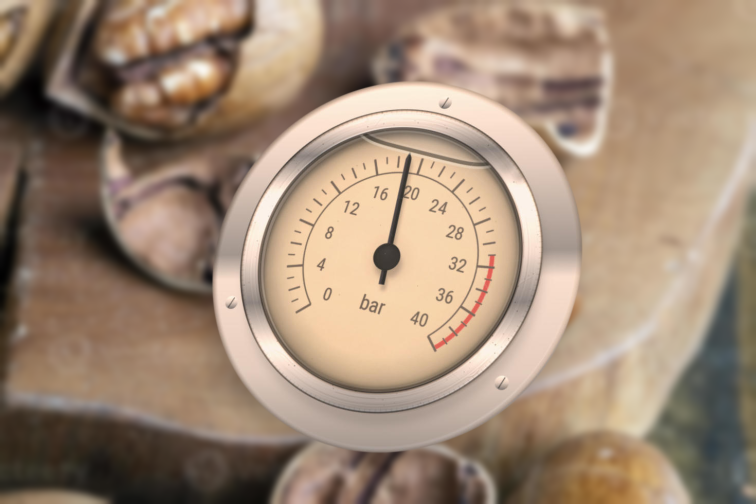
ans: {"value": 19, "unit": "bar"}
